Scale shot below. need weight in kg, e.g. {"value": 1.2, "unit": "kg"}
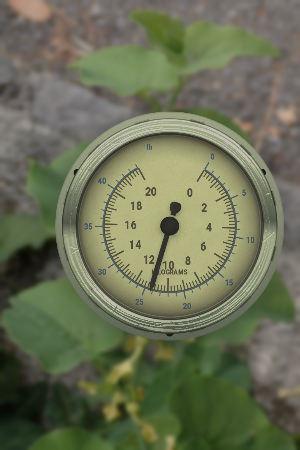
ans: {"value": 11, "unit": "kg"}
